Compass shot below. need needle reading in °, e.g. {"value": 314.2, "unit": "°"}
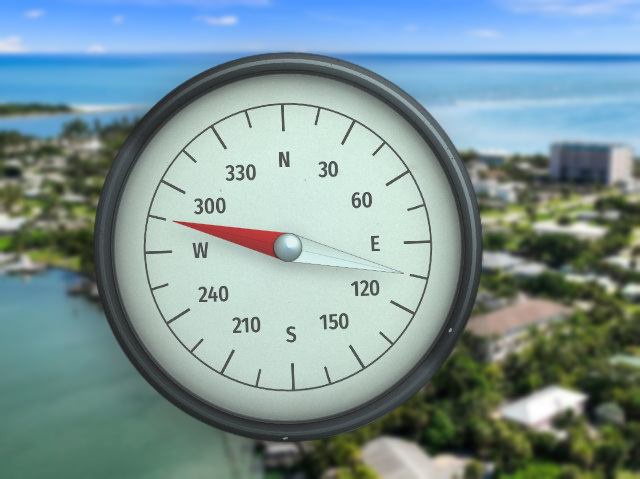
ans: {"value": 285, "unit": "°"}
